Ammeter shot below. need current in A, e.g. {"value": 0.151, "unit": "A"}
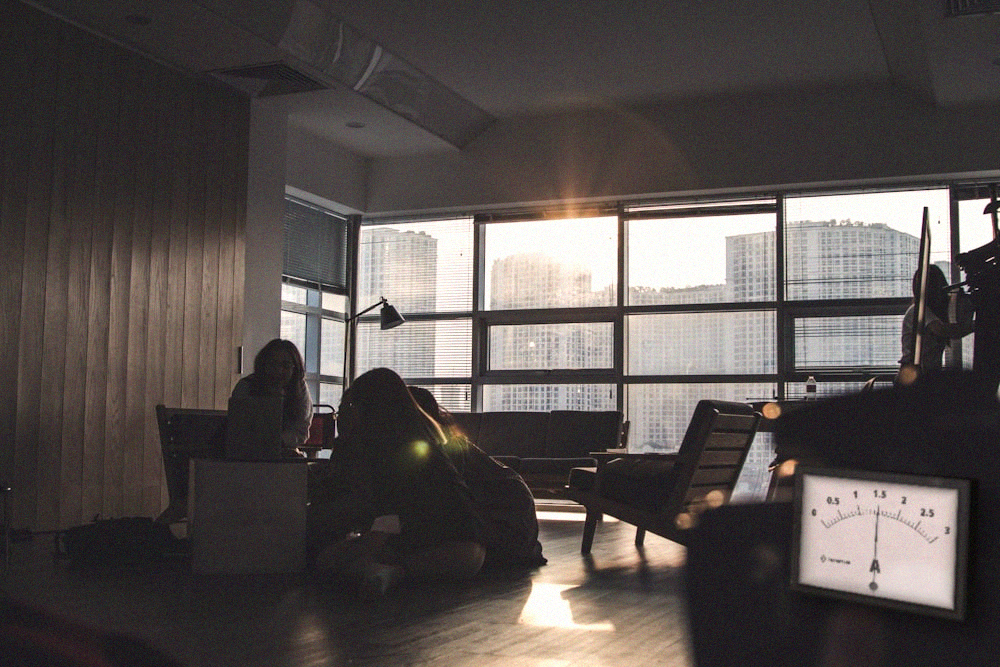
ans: {"value": 1.5, "unit": "A"}
